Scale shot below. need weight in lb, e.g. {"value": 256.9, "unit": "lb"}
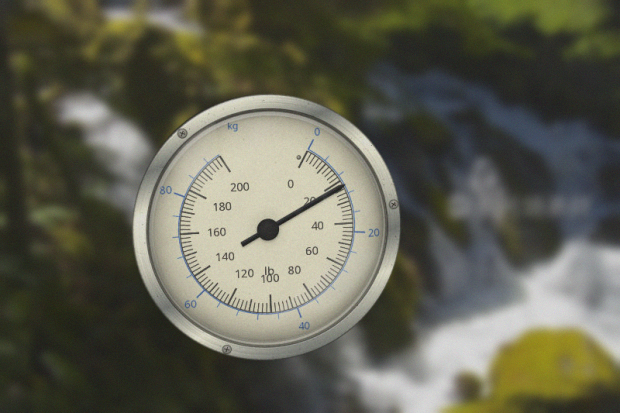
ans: {"value": 22, "unit": "lb"}
